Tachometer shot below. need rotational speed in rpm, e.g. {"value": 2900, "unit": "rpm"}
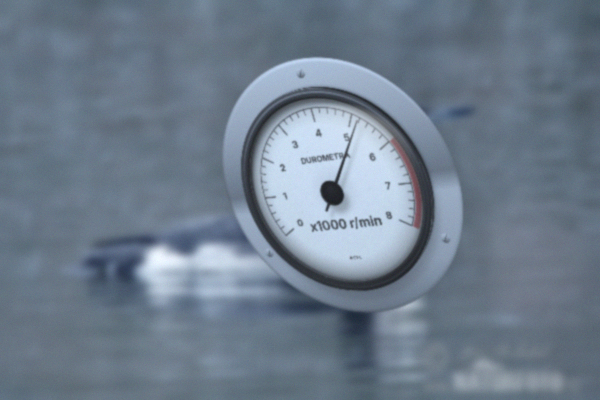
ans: {"value": 5200, "unit": "rpm"}
